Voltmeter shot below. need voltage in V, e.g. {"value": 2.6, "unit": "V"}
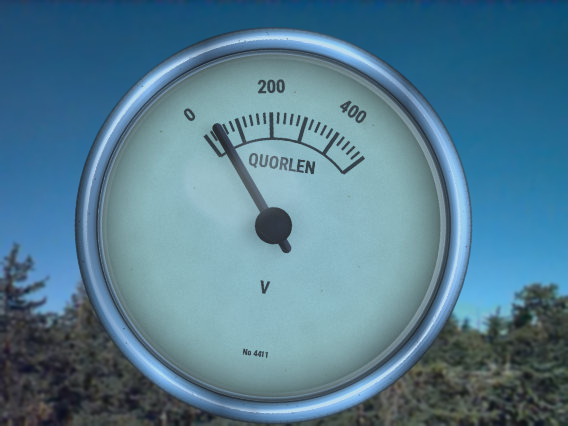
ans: {"value": 40, "unit": "V"}
